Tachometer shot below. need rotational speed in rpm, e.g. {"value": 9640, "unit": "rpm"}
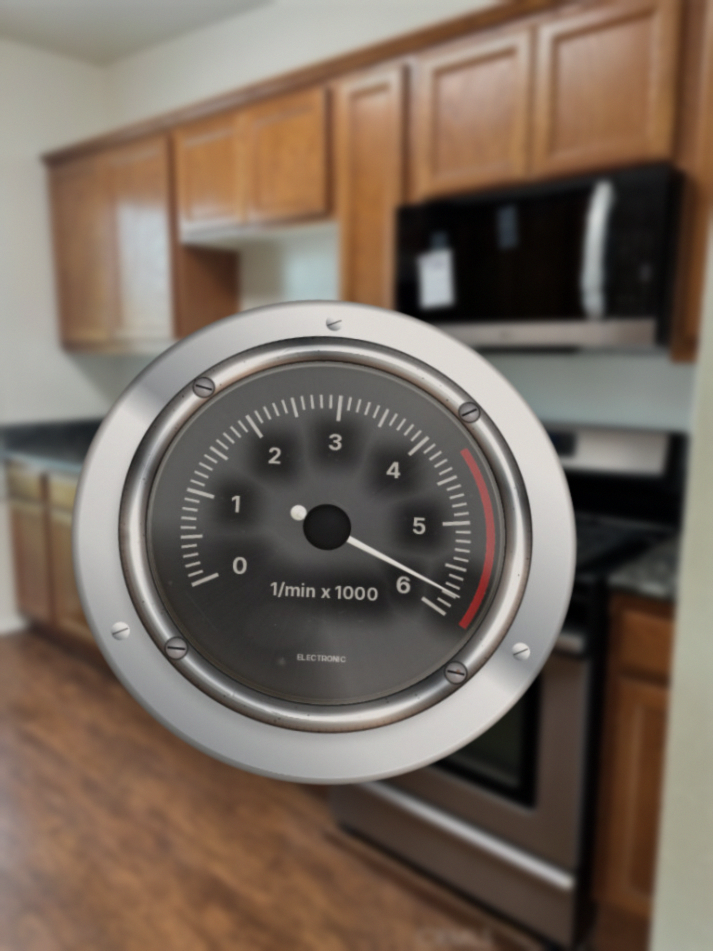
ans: {"value": 5800, "unit": "rpm"}
